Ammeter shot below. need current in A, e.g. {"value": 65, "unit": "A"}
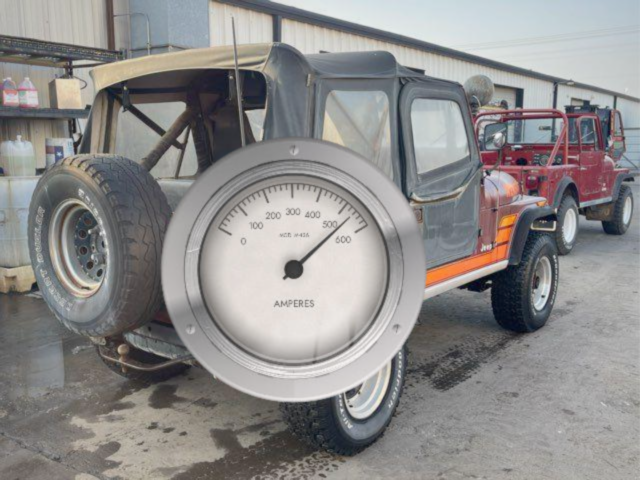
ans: {"value": 540, "unit": "A"}
